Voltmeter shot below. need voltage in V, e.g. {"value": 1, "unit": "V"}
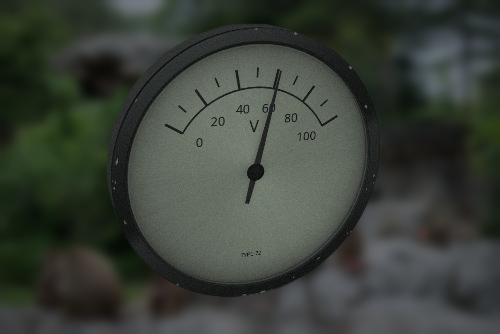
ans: {"value": 60, "unit": "V"}
